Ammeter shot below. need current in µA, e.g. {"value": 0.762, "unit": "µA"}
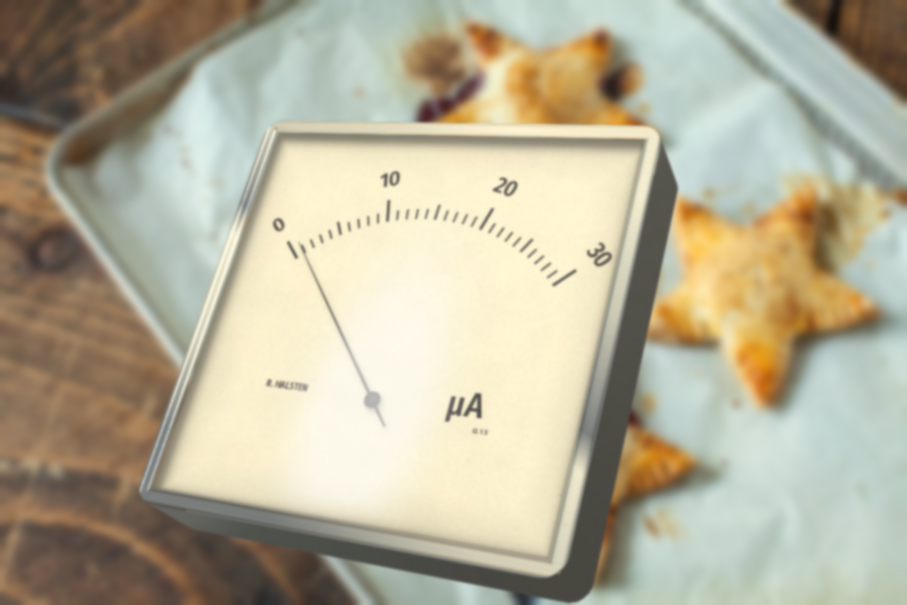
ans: {"value": 1, "unit": "µA"}
